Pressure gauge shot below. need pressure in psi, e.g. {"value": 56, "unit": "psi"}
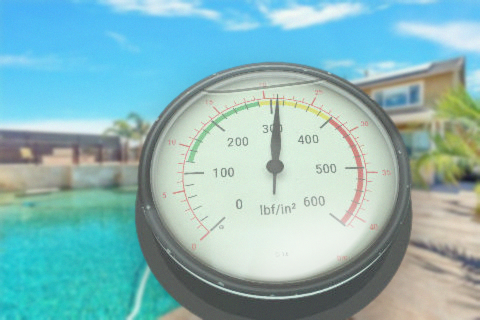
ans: {"value": 310, "unit": "psi"}
